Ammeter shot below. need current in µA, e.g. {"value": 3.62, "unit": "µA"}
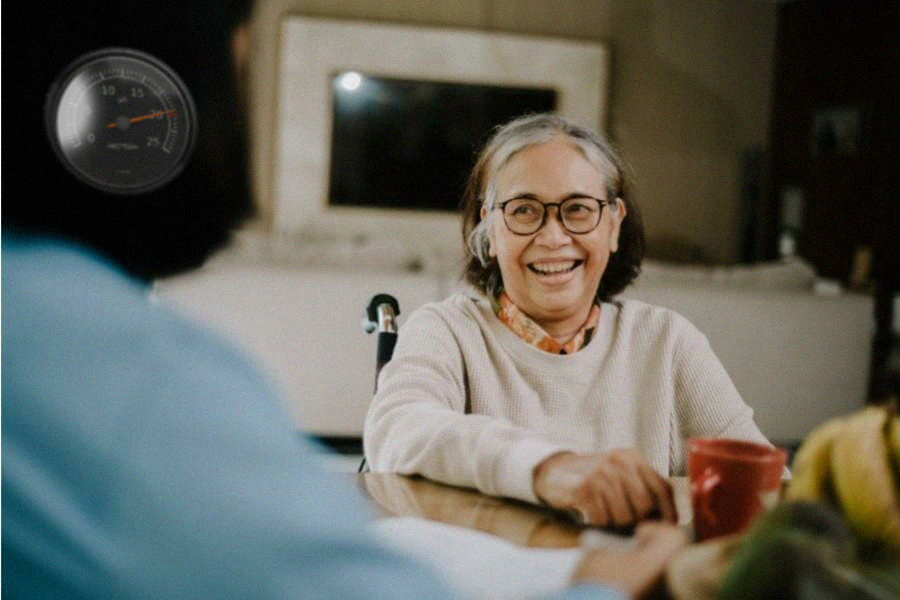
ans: {"value": 20, "unit": "µA"}
